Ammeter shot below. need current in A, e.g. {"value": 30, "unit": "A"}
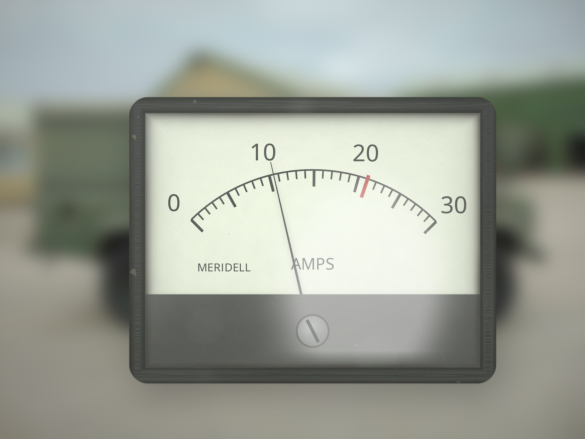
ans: {"value": 10.5, "unit": "A"}
